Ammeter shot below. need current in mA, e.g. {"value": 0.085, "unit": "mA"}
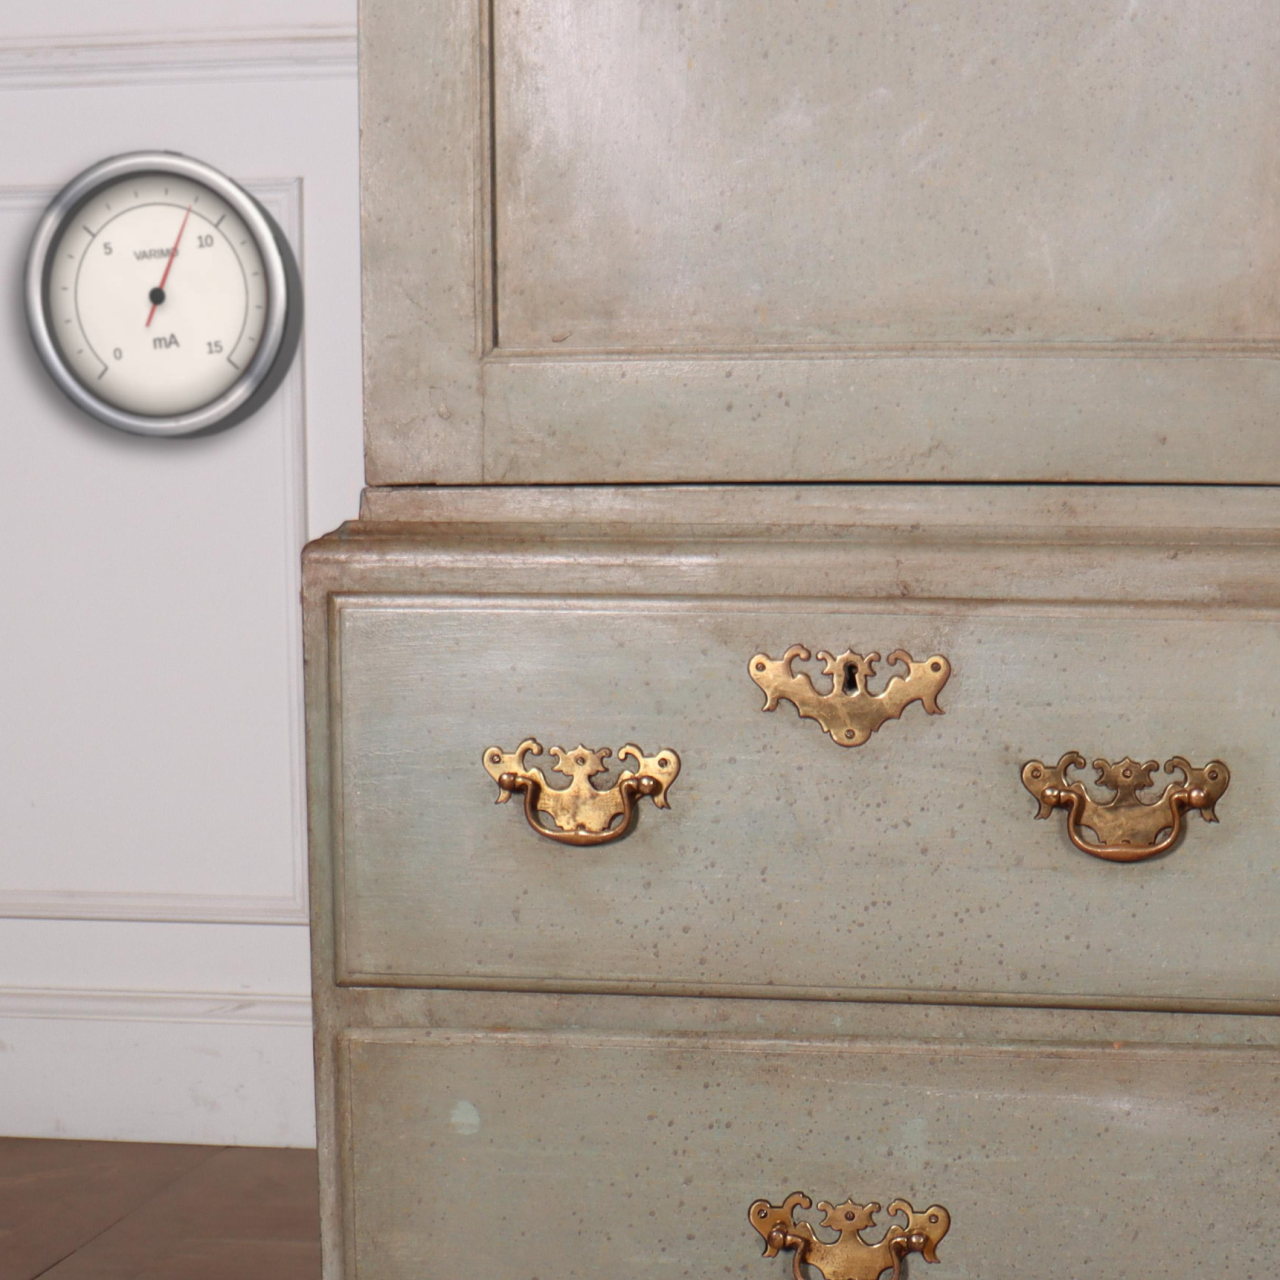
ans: {"value": 9, "unit": "mA"}
